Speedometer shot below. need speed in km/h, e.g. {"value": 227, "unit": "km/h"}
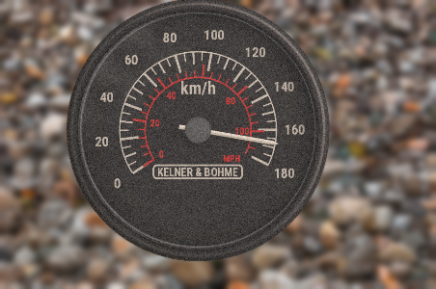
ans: {"value": 167.5, "unit": "km/h"}
